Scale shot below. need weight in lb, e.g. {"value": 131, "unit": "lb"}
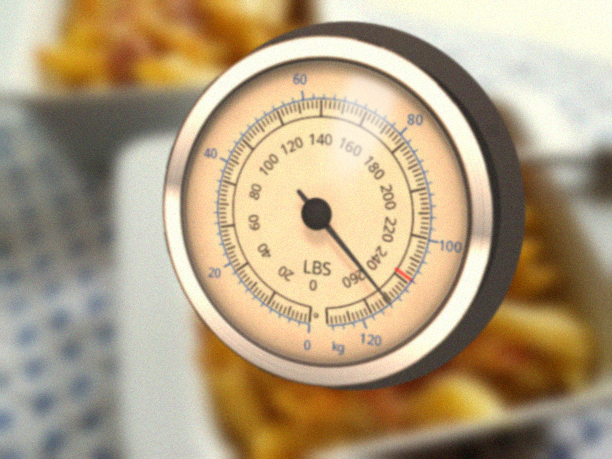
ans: {"value": 250, "unit": "lb"}
